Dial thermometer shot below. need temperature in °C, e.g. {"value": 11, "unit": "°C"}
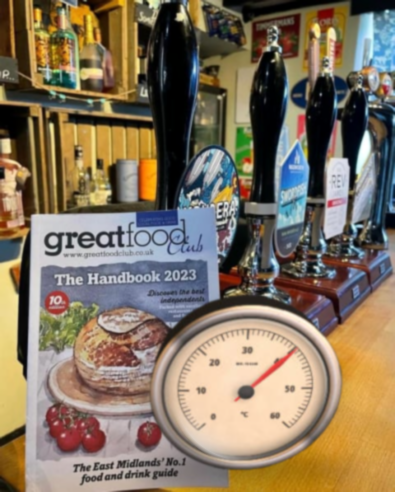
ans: {"value": 40, "unit": "°C"}
